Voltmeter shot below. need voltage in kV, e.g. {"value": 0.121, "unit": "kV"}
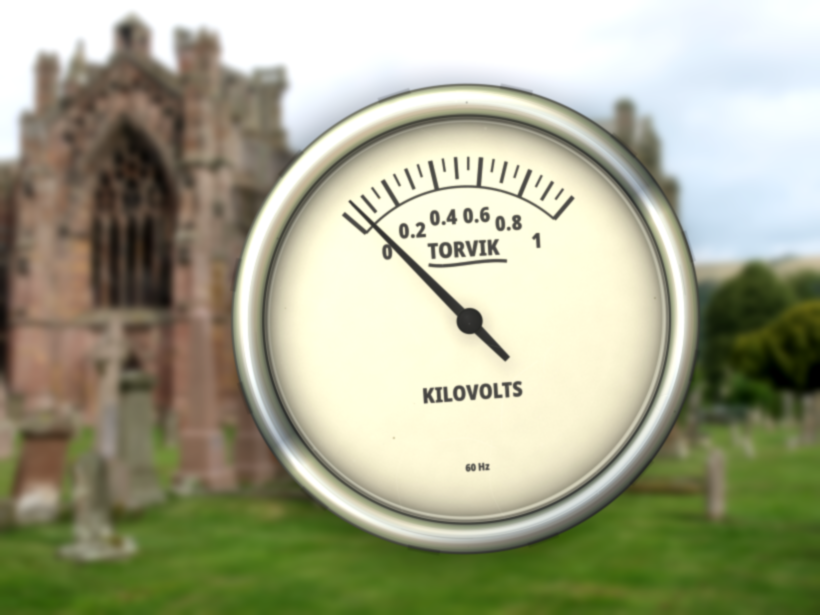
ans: {"value": 0.05, "unit": "kV"}
